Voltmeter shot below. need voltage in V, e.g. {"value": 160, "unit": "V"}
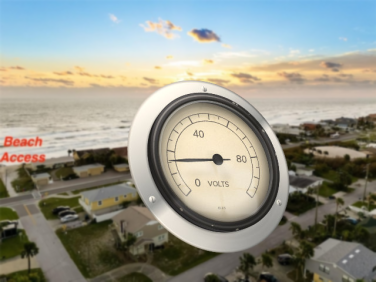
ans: {"value": 15, "unit": "V"}
